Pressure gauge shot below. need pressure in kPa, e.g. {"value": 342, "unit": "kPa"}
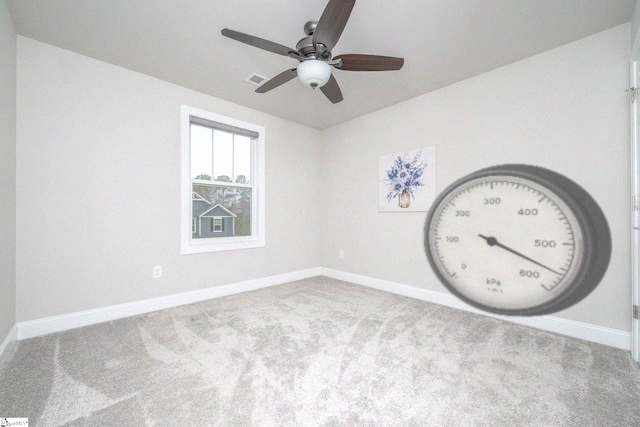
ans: {"value": 560, "unit": "kPa"}
